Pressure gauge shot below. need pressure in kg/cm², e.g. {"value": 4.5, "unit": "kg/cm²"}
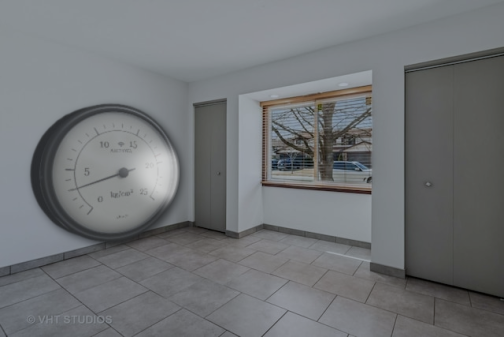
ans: {"value": 3, "unit": "kg/cm²"}
